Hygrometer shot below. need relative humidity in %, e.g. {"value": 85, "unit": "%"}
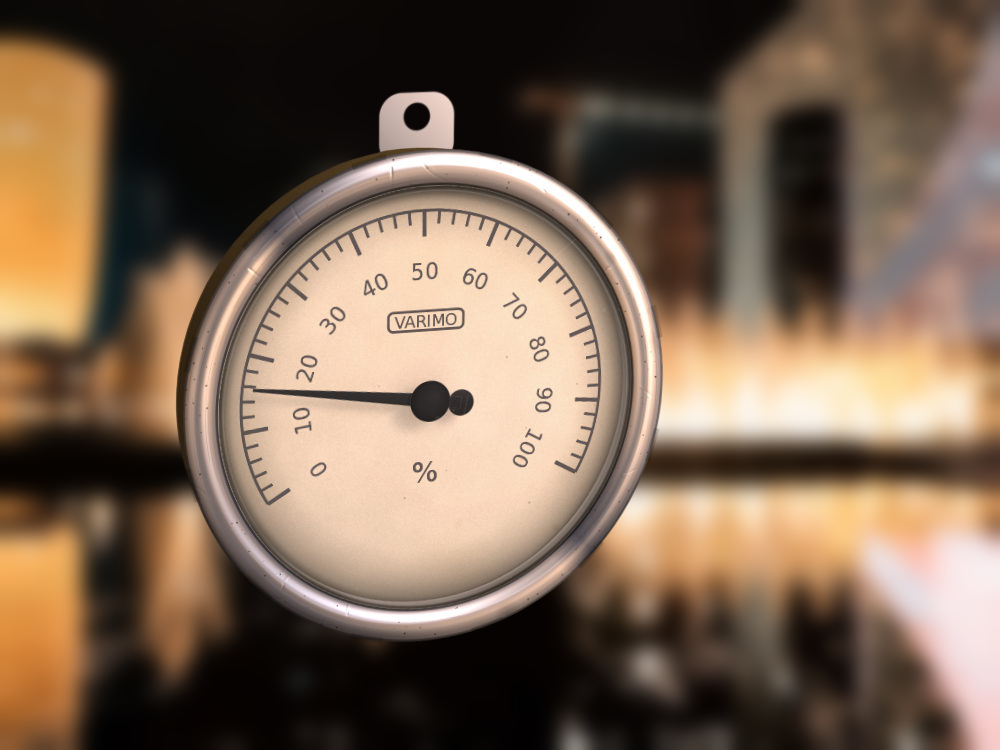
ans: {"value": 16, "unit": "%"}
